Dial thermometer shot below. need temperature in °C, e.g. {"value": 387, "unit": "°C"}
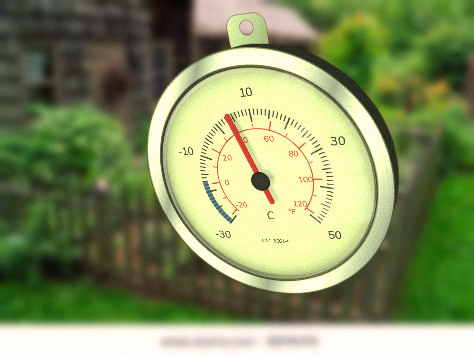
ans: {"value": 5, "unit": "°C"}
